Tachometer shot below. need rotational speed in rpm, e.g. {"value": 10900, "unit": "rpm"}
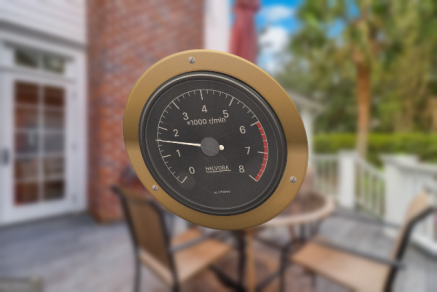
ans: {"value": 1600, "unit": "rpm"}
